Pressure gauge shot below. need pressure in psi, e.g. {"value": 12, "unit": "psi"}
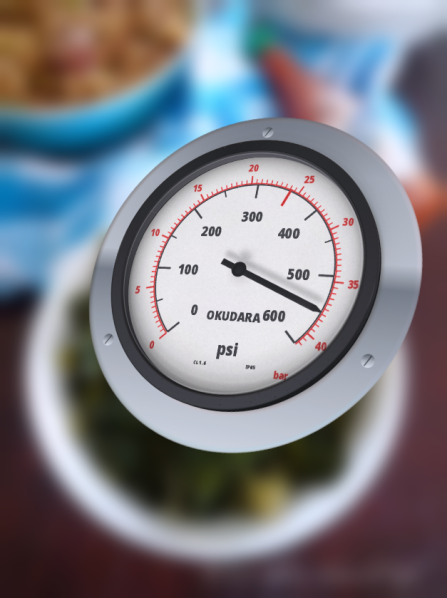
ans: {"value": 550, "unit": "psi"}
